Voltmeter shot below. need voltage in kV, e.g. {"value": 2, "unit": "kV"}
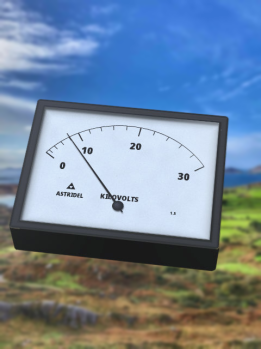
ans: {"value": 8, "unit": "kV"}
